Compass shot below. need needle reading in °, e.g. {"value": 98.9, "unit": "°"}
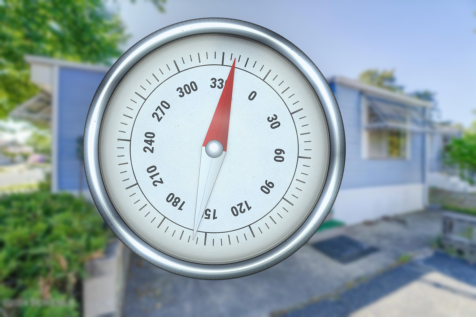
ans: {"value": 337.5, "unit": "°"}
